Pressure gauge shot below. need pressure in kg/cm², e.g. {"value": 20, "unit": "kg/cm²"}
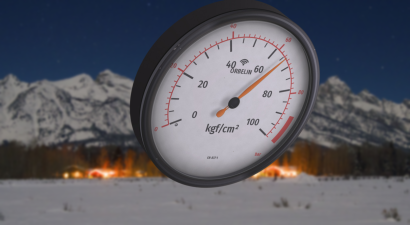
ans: {"value": 65, "unit": "kg/cm²"}
